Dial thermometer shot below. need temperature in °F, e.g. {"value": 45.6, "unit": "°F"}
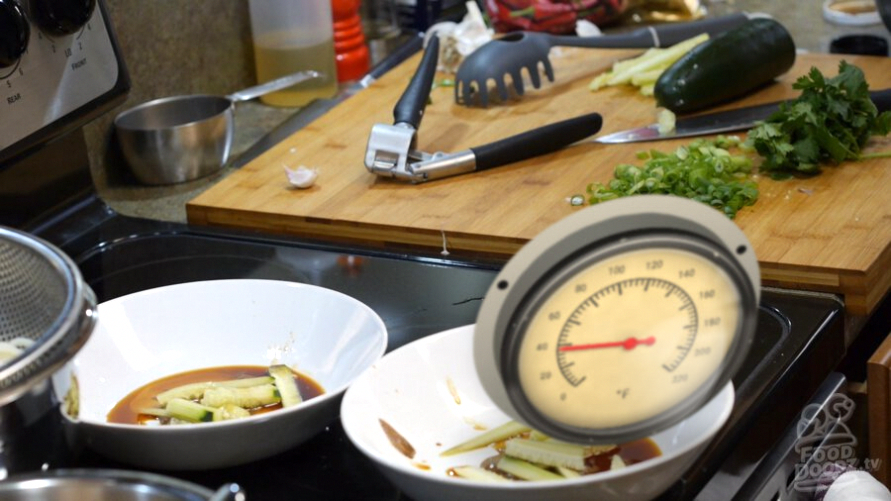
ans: {"value": 40, "unit": "°F"}
